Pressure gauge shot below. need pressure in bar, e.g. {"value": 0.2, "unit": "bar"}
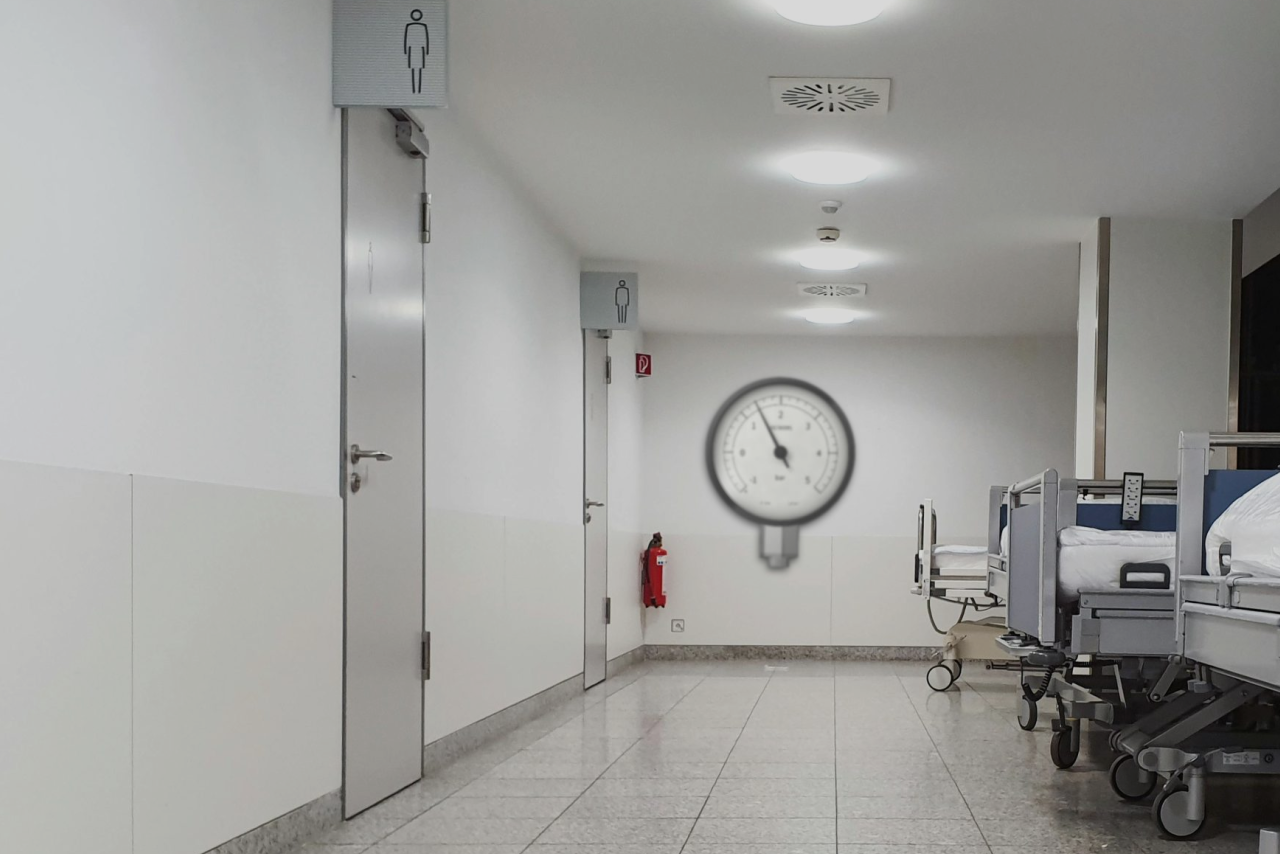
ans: {"value": 1.4, "unit": "bar"}
